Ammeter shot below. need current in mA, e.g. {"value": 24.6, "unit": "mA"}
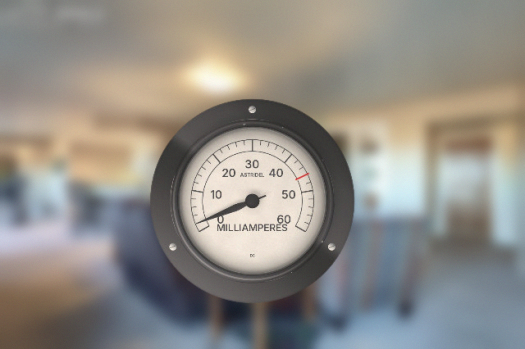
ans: {"value": 2, "unit": "mA"}
